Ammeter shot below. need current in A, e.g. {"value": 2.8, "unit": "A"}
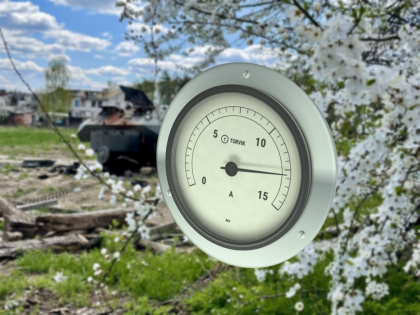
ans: {"value": 12.75, "unit": "A"}
